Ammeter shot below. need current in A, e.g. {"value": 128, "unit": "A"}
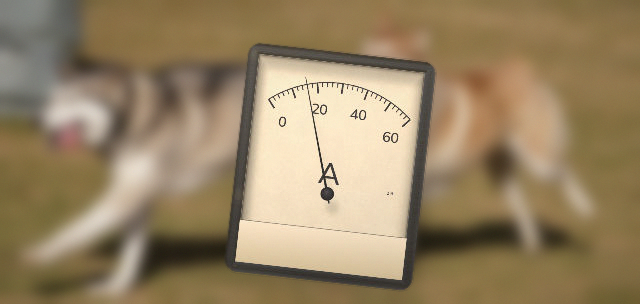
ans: {"value": 16, "unit": "A"}
